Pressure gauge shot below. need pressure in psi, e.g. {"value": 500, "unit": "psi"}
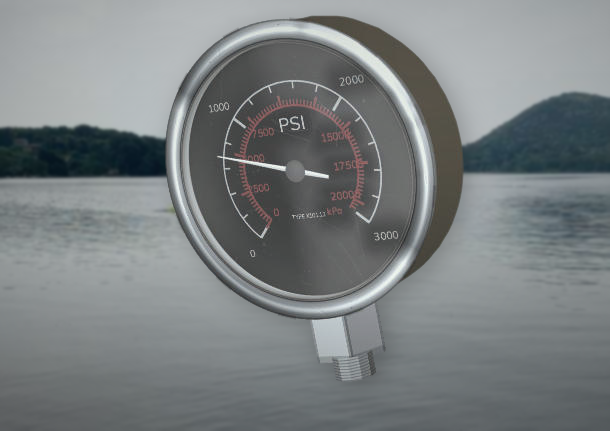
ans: {"value": 700, "unit": "psi"}
